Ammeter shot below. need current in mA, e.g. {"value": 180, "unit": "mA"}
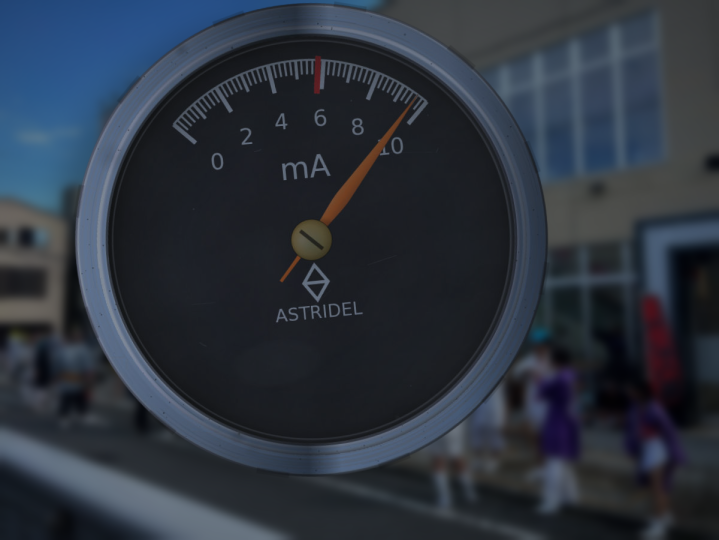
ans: {"value": 9.6, "unit": "mA"}
